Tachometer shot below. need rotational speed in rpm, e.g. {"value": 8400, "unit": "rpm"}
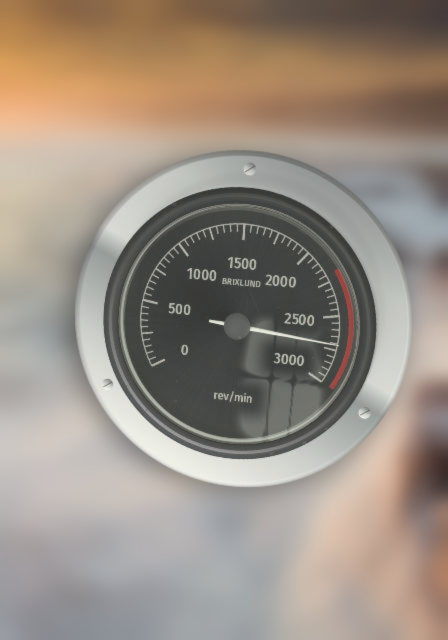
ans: {"value": 2700, "unit": "rpm"}
